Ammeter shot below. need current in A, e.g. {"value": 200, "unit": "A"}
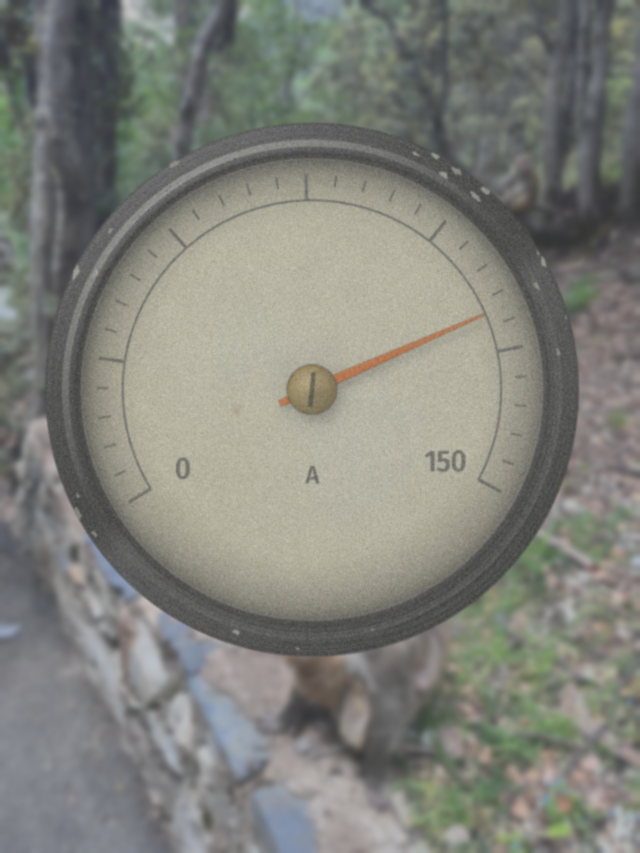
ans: {"value": 117.5, "unit": "A"}
